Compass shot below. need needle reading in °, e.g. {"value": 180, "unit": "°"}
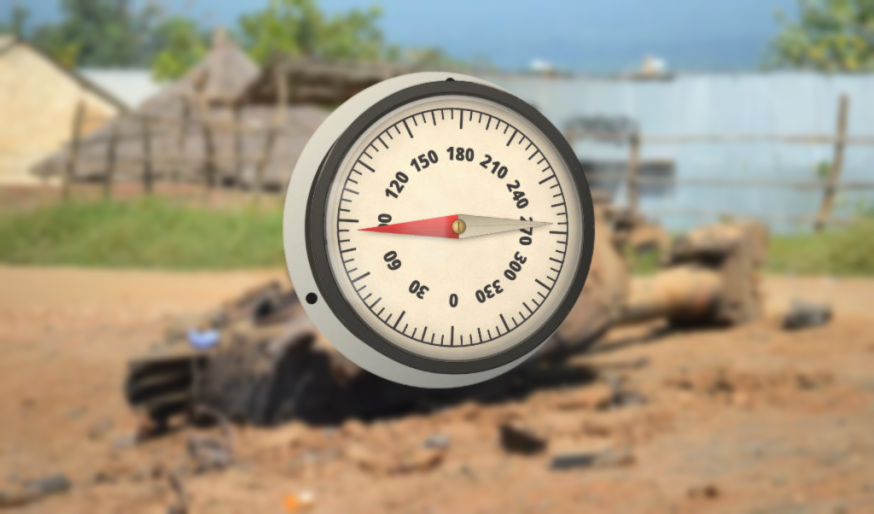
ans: {"value": 85, "unit": "°"}
